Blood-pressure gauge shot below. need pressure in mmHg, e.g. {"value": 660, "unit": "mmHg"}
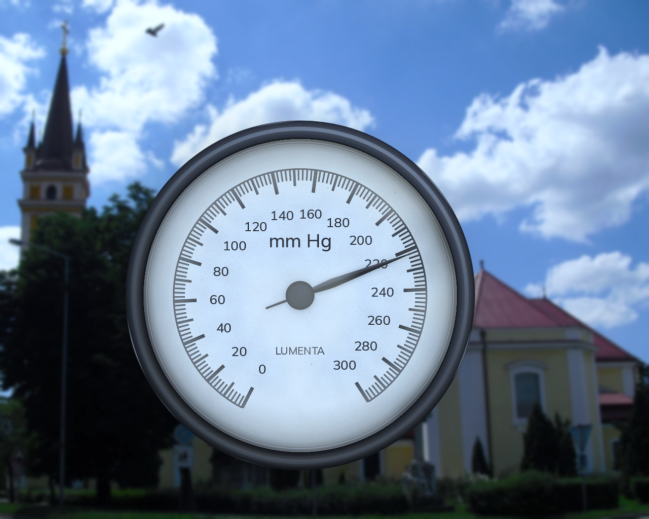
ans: {"value": 222, "unit": "mmHg"}
